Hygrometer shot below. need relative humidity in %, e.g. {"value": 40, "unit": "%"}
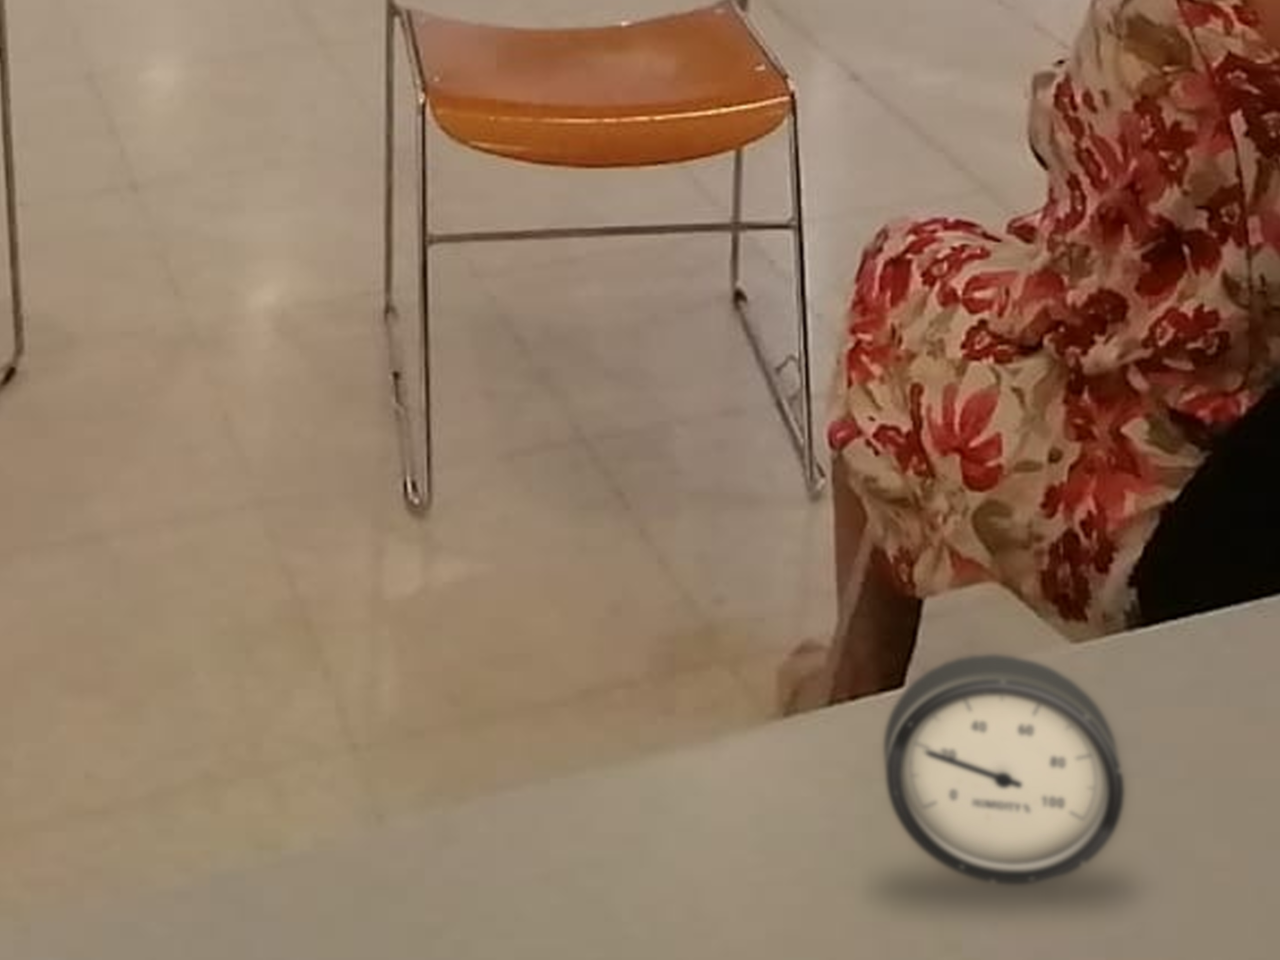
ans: {"value": 20, "unit": "%"}
